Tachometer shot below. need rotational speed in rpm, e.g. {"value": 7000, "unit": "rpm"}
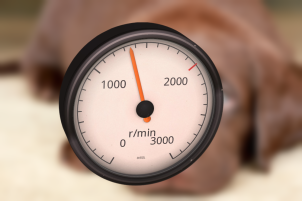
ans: {"value": 1350, "unit": "rpm"}
